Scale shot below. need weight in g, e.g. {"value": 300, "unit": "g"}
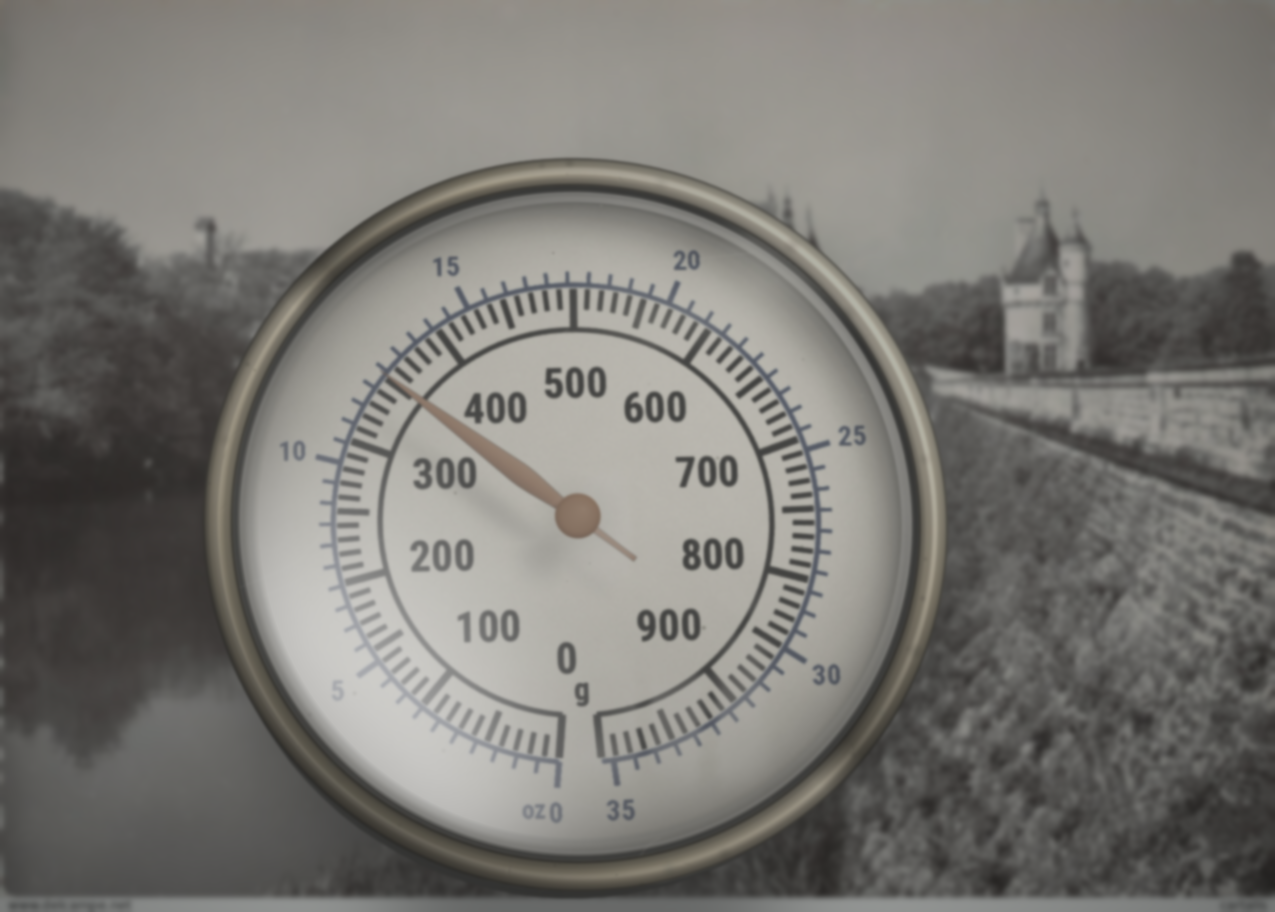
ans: {"value": 350, "unit": "g"}
